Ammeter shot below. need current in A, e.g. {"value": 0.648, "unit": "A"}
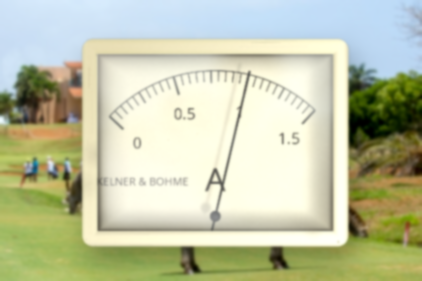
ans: {"value": 1, "unit": "A"}
